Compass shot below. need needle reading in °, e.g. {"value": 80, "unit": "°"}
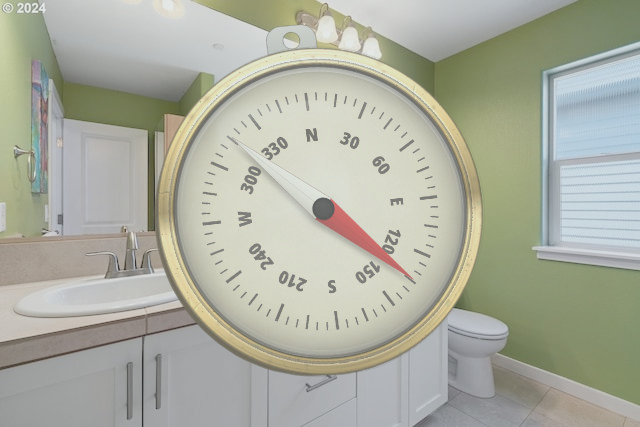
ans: {"value": 135, "unit": "°"}
